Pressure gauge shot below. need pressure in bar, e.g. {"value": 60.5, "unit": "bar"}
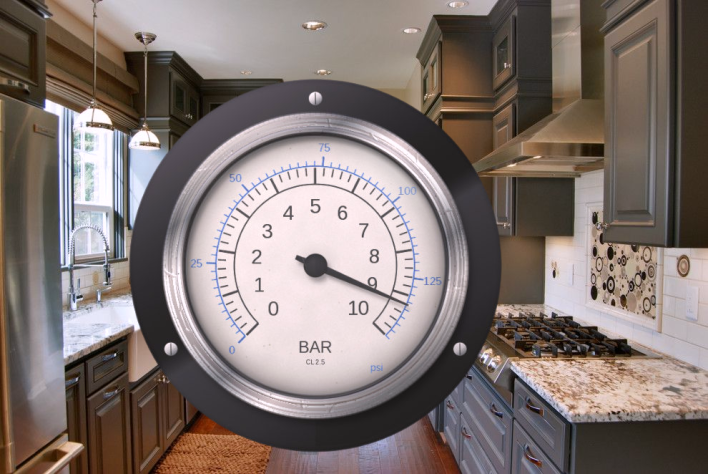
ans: {"value": 9.2, "unit": "bar"}
